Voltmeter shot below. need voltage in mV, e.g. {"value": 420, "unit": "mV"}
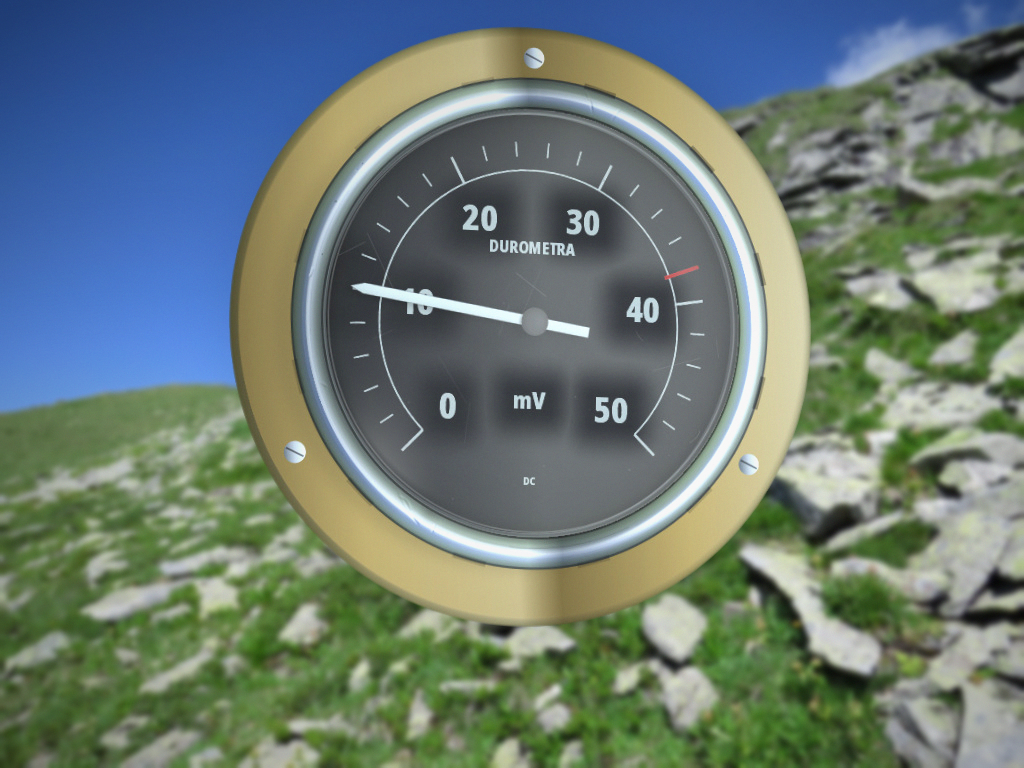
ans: {"value": 10, "unit": "mV"}
